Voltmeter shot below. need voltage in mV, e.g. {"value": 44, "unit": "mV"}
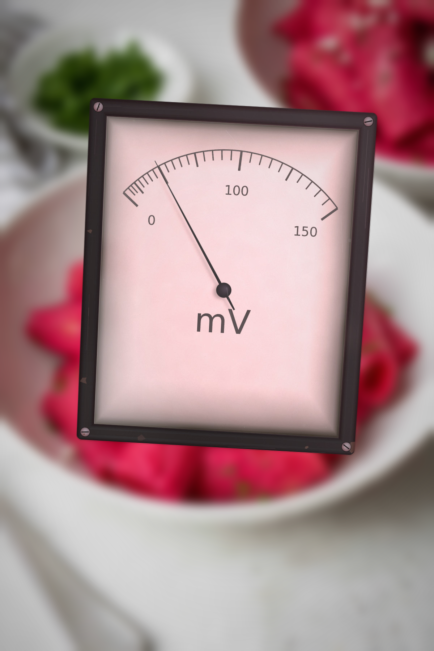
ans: {"value": 50, "unit": "mV"}
